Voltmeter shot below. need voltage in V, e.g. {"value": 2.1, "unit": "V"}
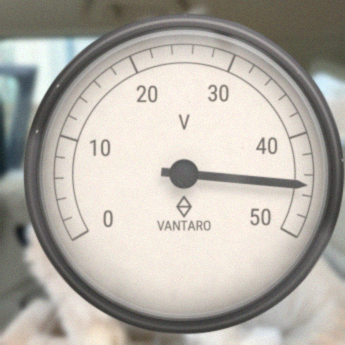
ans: {"value": 45, "unit": "V"}
